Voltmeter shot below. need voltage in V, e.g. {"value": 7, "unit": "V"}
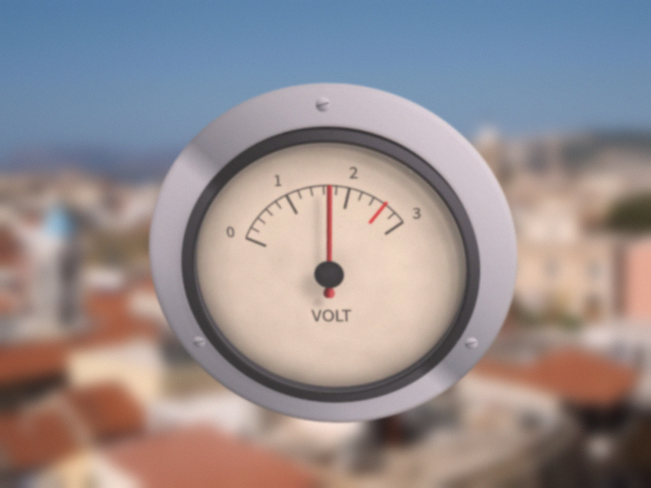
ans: {"value": 1.7, "unit": "V"}
